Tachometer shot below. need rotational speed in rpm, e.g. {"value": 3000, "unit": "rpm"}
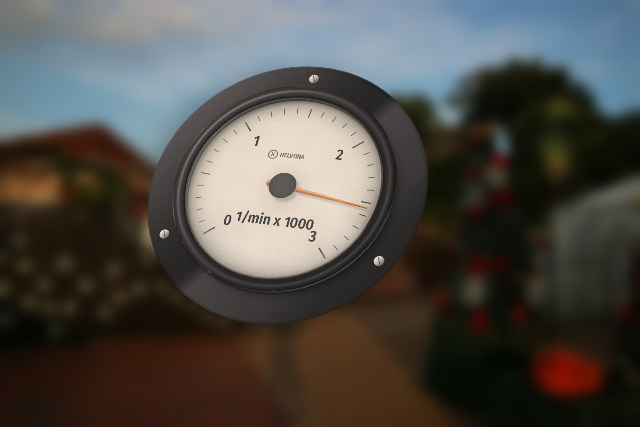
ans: {"value": 2550, "unit": "rpm"}
